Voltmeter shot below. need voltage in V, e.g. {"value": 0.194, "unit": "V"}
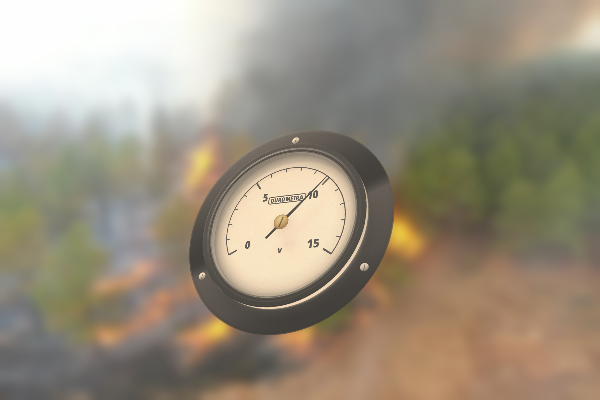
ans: {"value": 10, "unit": "V"}
